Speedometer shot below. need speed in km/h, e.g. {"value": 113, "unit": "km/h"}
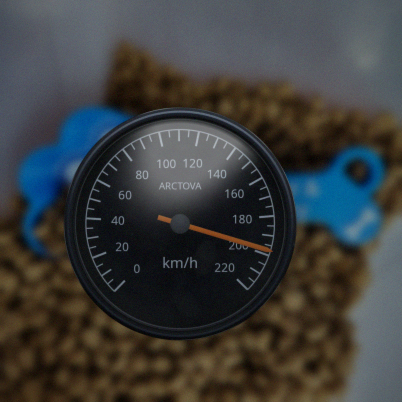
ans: {"value": 197.5, "unit": "km/h"}
